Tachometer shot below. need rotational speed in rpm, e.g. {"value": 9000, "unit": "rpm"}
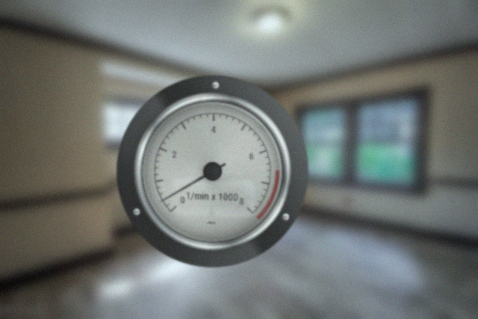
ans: {"value": 400, "unit": "rpm"}
